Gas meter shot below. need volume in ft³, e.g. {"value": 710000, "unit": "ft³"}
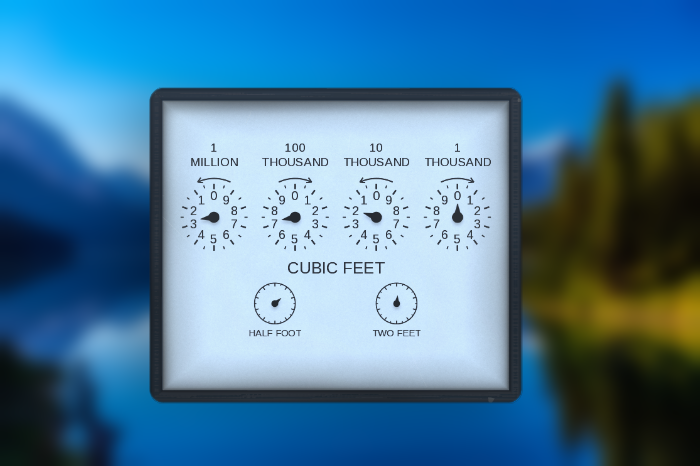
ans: {"value": 272000, "unit": "ft³"}
